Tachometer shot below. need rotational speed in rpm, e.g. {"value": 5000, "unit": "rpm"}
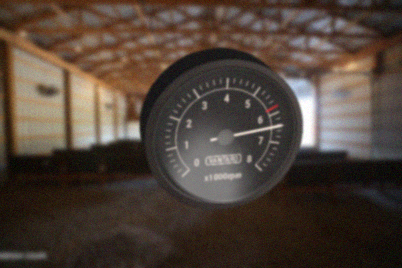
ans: {"value": 6400, "unit": "rpm"}
